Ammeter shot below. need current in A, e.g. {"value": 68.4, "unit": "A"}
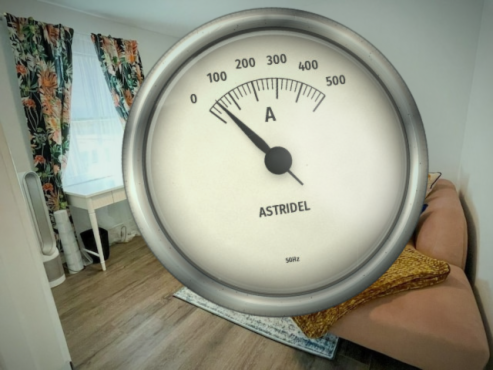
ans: {"value": 40, "unit": "A"}
